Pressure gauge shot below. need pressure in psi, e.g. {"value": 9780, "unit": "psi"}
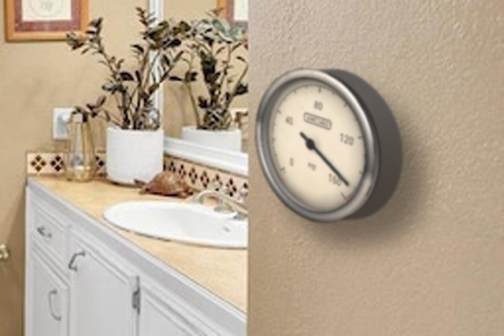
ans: {"value": 150, "unit": "psi"}
